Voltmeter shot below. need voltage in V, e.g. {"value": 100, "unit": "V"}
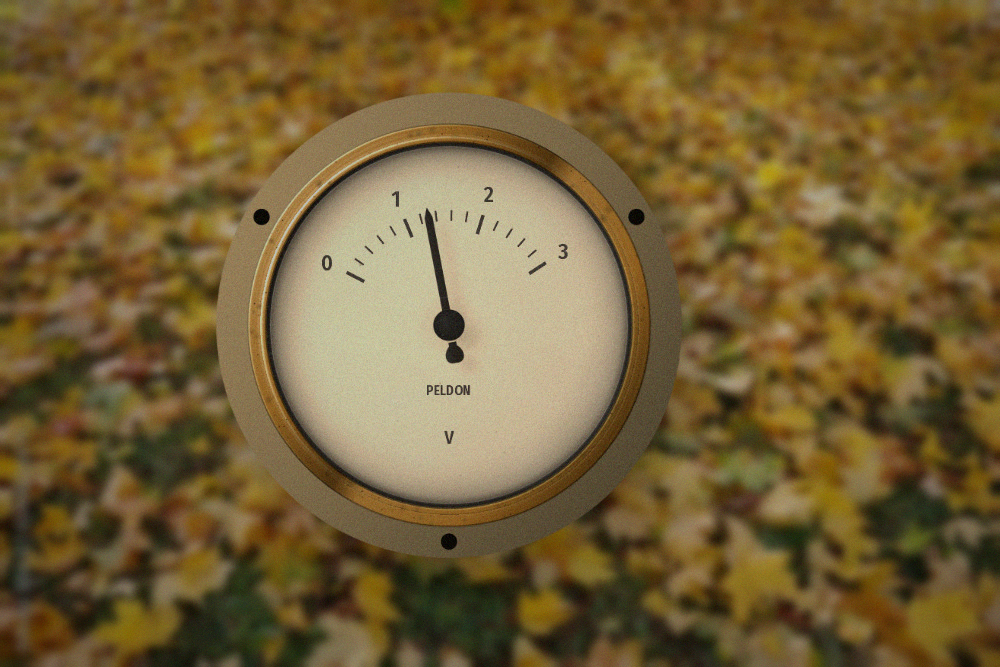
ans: {"value": 1.3, "unit": "V"}
